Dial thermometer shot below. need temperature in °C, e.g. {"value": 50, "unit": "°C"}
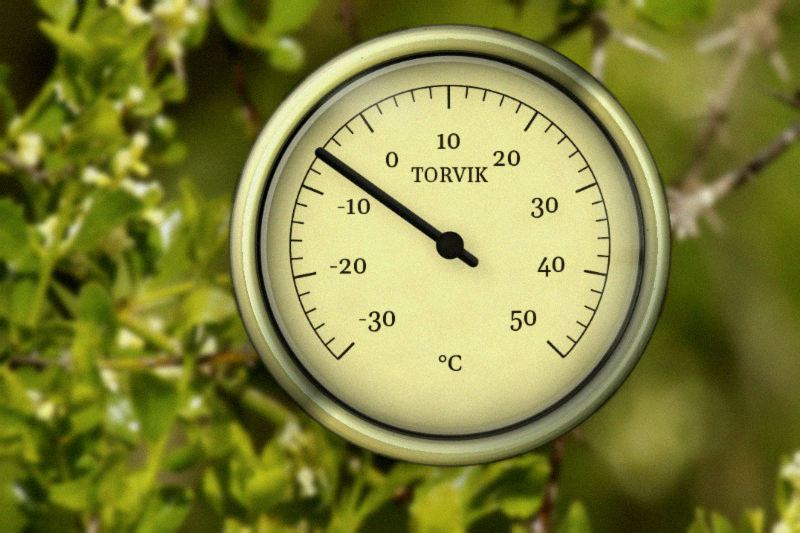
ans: {"value": -6, "unit": "°C"}
